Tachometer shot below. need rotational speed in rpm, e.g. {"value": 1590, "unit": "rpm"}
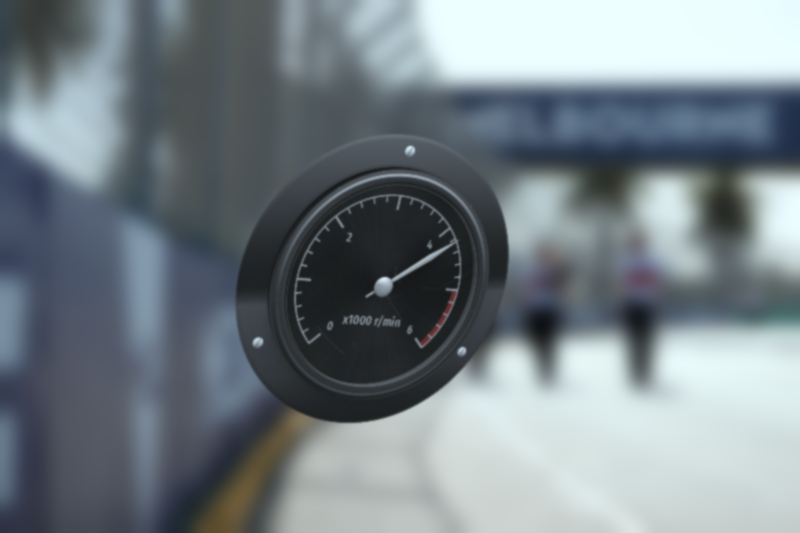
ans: {"value": 4200, "unit": "rpm"}
